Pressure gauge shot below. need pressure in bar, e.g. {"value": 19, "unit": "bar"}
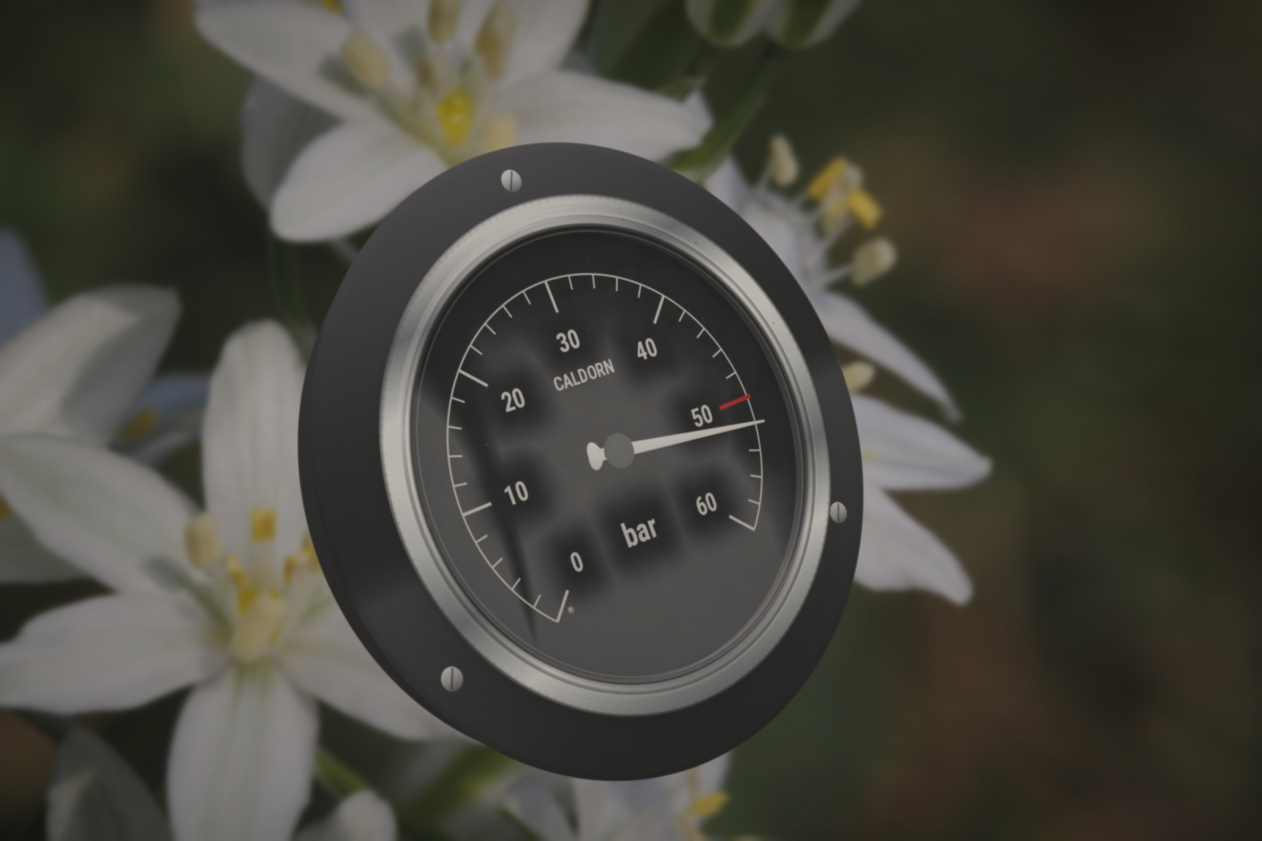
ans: {"value": 52, "unit": "bar"}
